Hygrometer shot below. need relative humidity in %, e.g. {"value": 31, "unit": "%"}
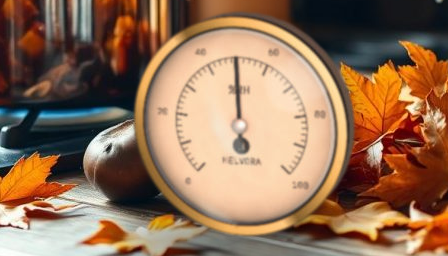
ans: {"value": 50, "unit": "%"}
